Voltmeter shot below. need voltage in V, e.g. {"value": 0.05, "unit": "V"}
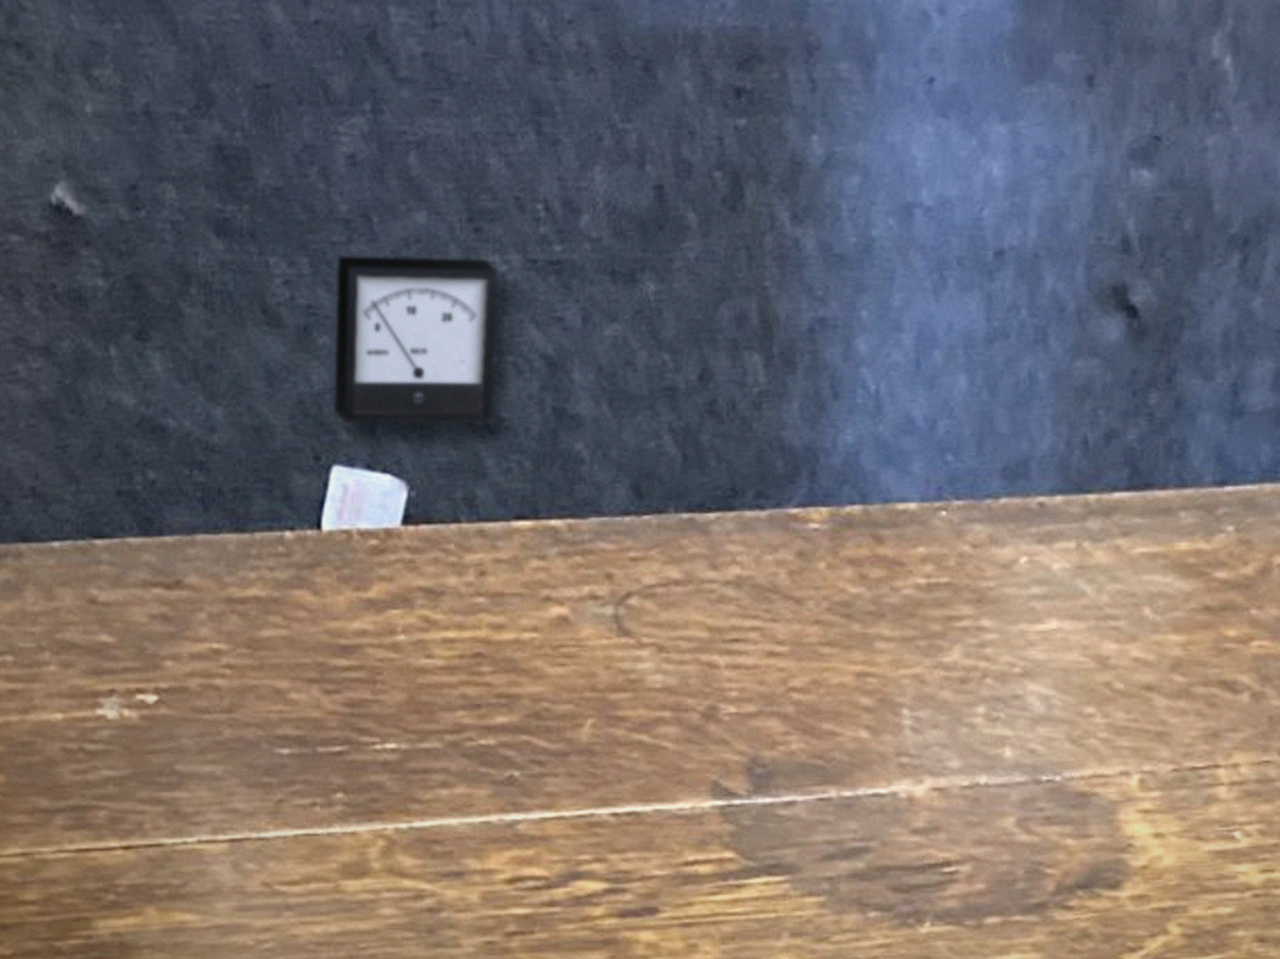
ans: {"value": 2.5, "unit": "V"}
